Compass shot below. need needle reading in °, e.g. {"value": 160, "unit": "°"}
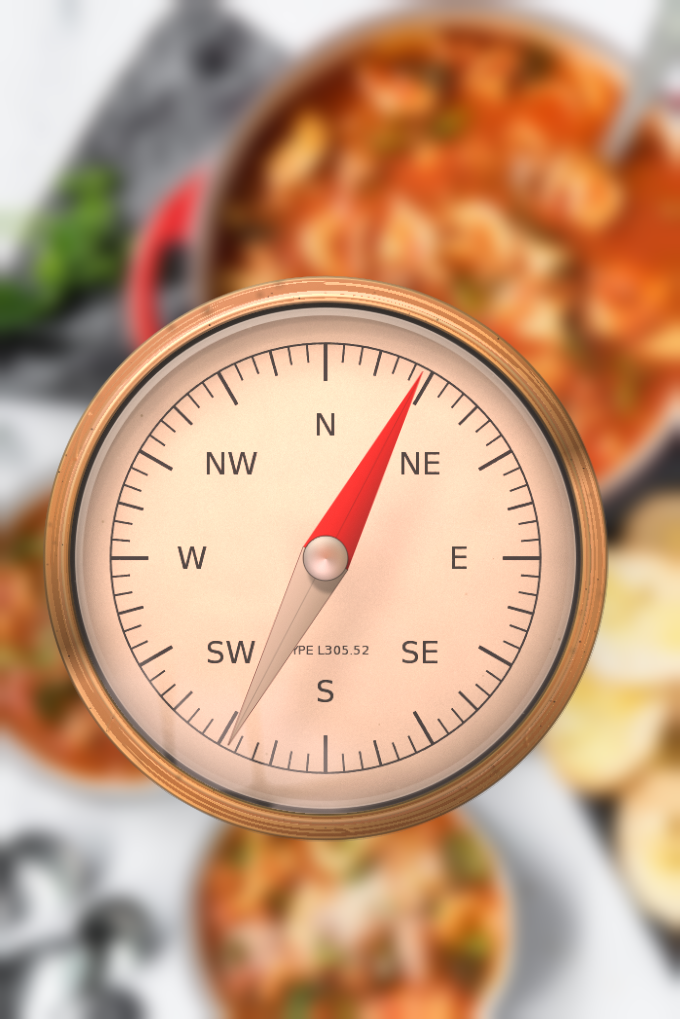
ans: {"value": 27.5, "unit": "°"}
